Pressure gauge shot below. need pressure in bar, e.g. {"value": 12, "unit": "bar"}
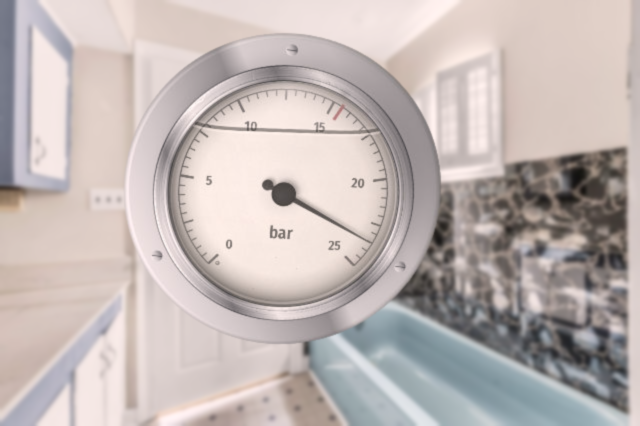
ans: {"value": 23.5, "unit": "bar"}
